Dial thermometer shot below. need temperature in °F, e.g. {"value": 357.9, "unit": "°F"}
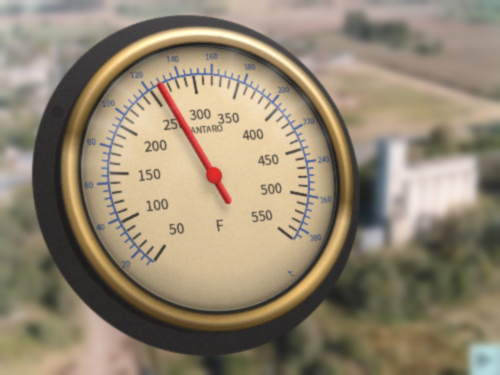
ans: {"value": 260, "unit": "°F"}
